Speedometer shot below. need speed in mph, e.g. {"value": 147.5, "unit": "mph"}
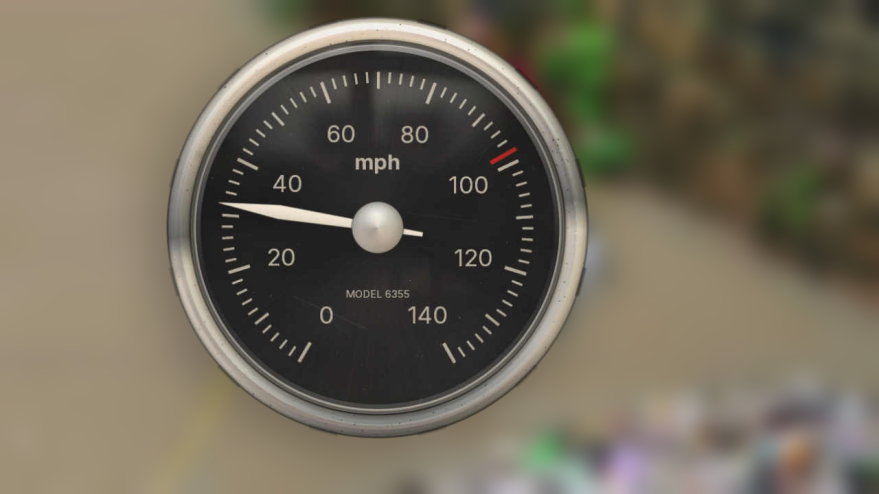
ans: {"value": 32, "unit": "mph"}
